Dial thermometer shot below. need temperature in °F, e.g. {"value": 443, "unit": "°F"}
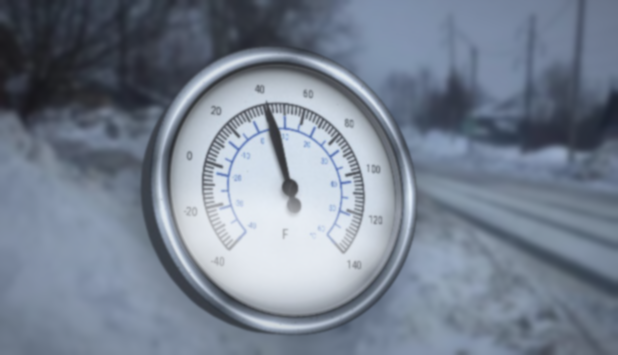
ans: {"value": 40, "unit": "°F"}
